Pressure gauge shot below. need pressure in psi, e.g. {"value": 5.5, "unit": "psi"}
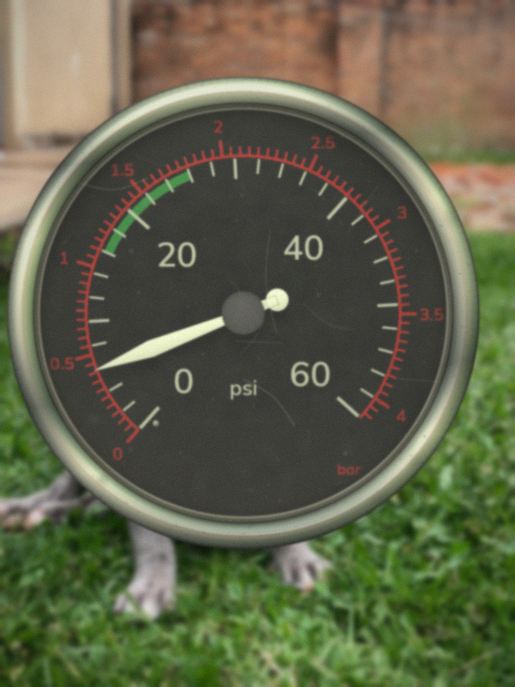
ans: {"value": 6, "unit": "psi"}
